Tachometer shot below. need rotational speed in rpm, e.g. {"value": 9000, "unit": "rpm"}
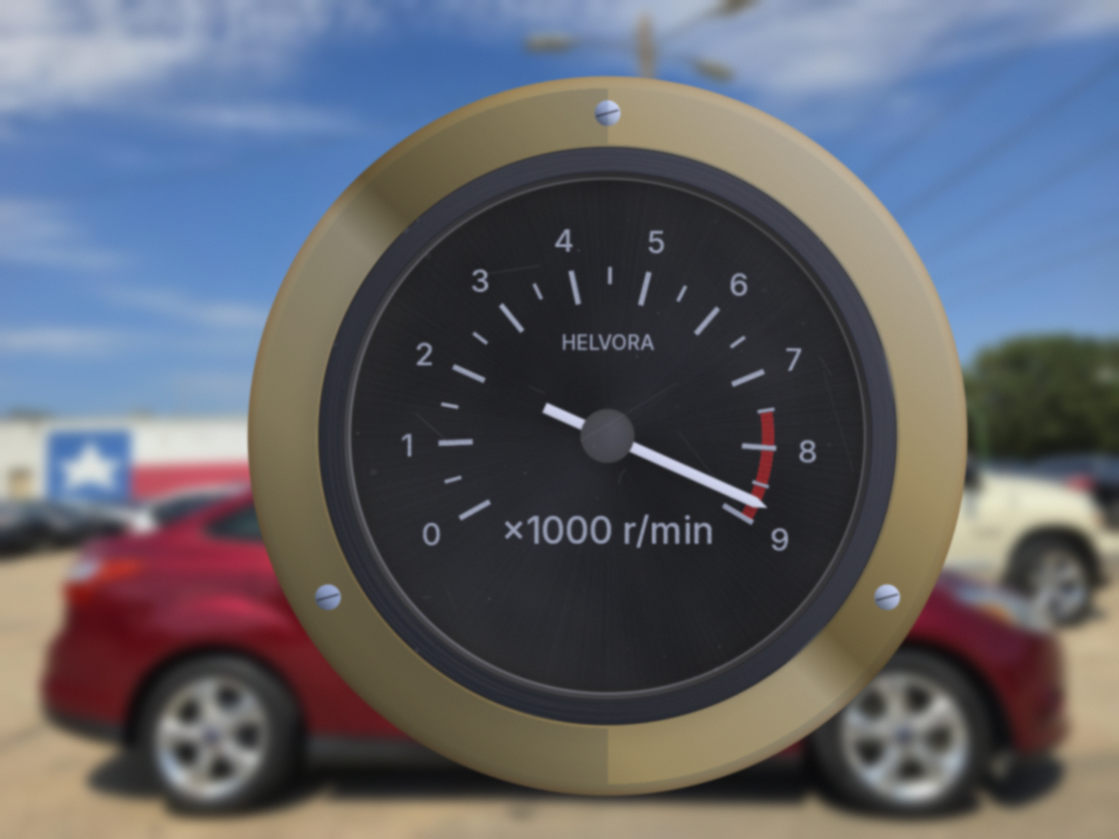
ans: {"value": 8750, "unit": "rpm"}
